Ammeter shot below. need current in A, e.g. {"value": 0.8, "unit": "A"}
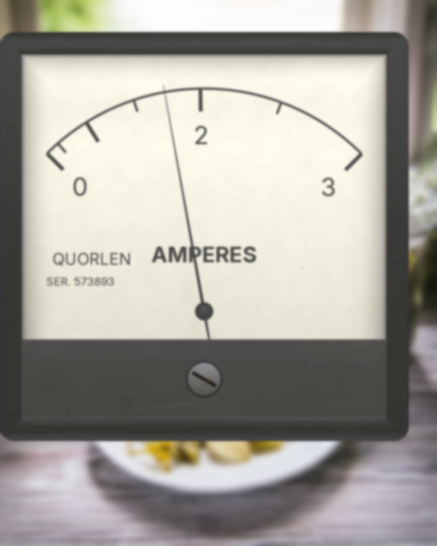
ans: {"value": 1.75, "unit": "A"}
